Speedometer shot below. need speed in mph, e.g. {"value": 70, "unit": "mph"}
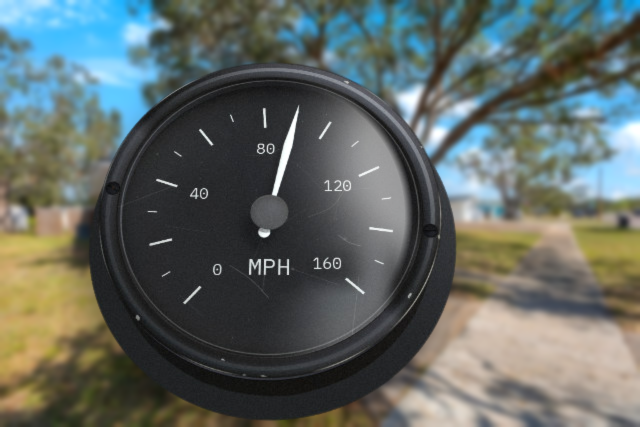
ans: {"value": 90, "unit": "mph"}
